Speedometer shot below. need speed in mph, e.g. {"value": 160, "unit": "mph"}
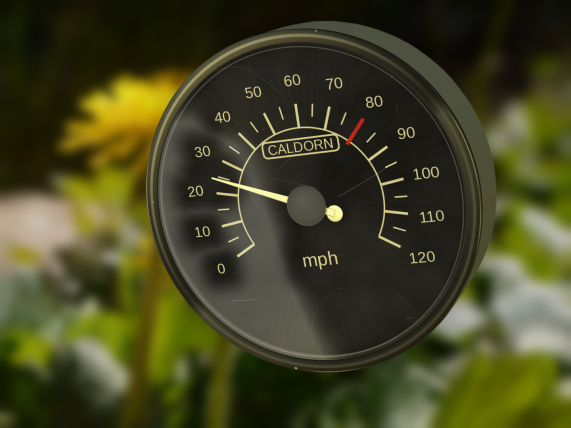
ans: {"value": 25, "unit": "mph"}
